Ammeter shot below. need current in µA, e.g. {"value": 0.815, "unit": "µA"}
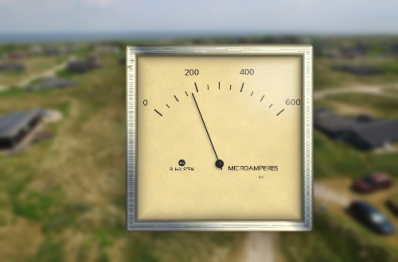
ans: {"value": 175, "unit": "µA"}
